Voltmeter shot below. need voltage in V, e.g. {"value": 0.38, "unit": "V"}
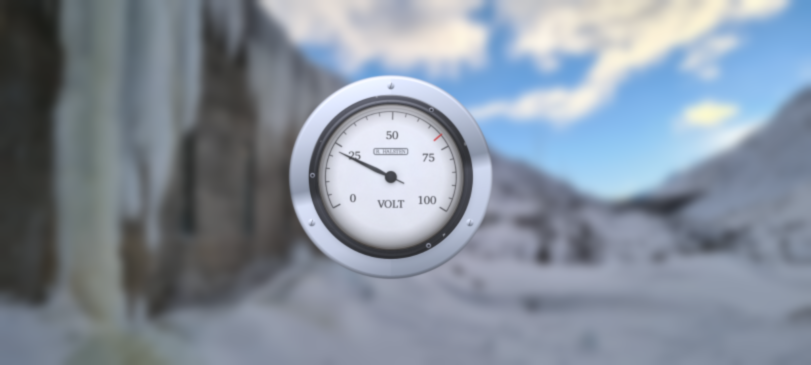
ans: {"value": 22.5, "unit": "V"}
